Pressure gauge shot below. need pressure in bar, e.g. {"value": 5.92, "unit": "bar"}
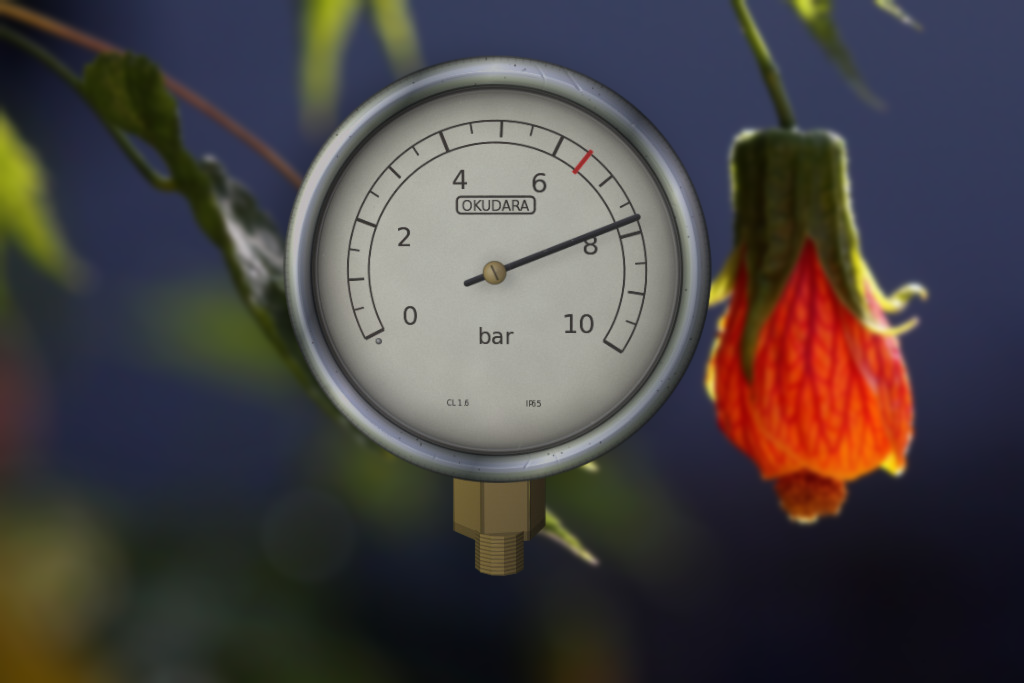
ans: {"value": 7.75, "unit": "bar"}
